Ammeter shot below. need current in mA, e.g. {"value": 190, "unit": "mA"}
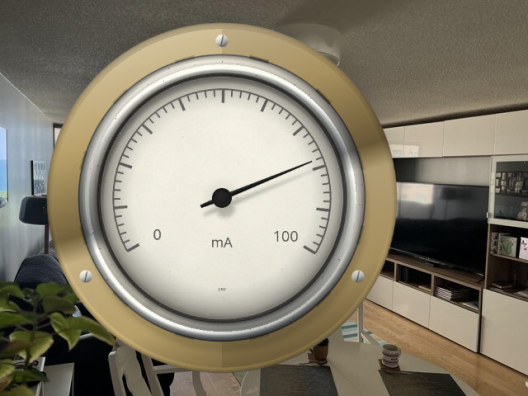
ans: {"value": 78, "unit": "mA"}
